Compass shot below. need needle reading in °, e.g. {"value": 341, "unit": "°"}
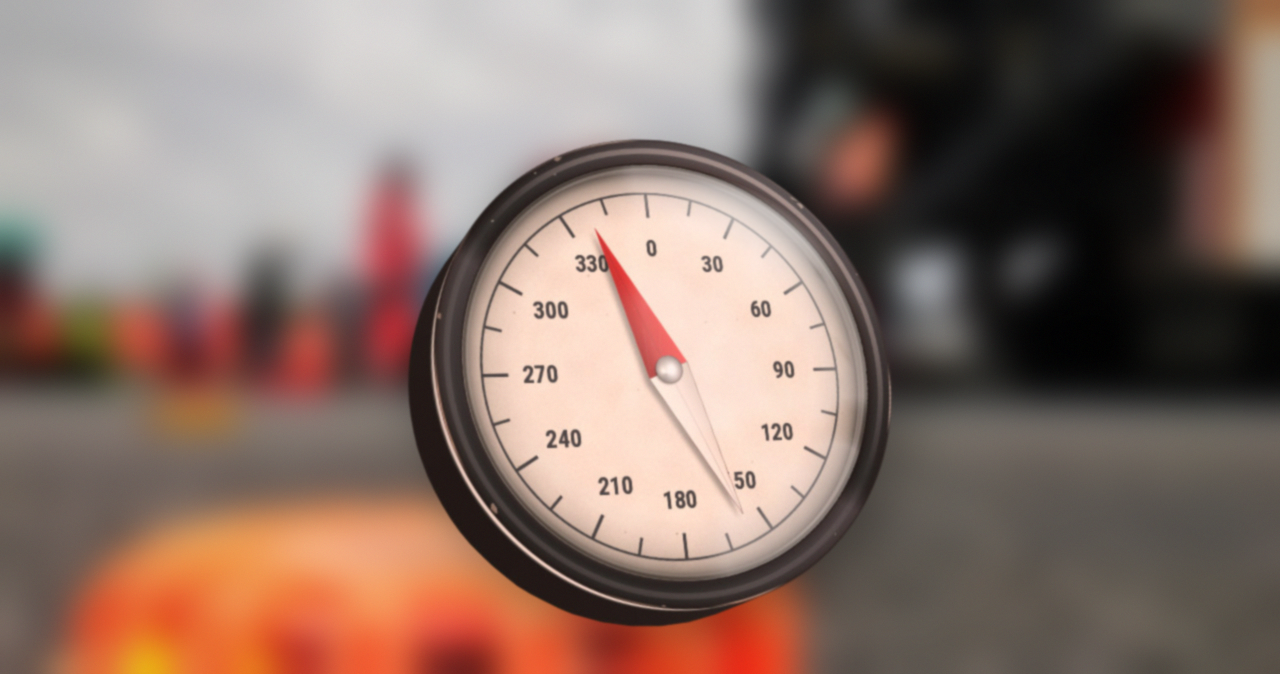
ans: {"value": 337.5, "unit": "°"}
